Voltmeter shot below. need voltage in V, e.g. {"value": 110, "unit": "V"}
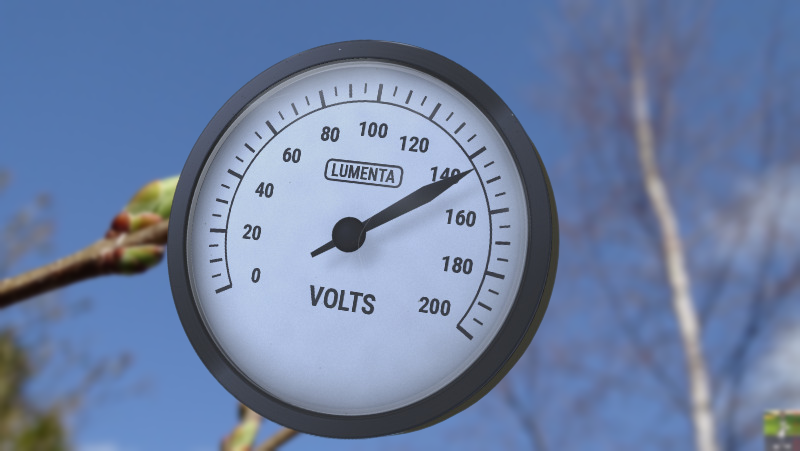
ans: {"value": 145, "unit": "V"}
